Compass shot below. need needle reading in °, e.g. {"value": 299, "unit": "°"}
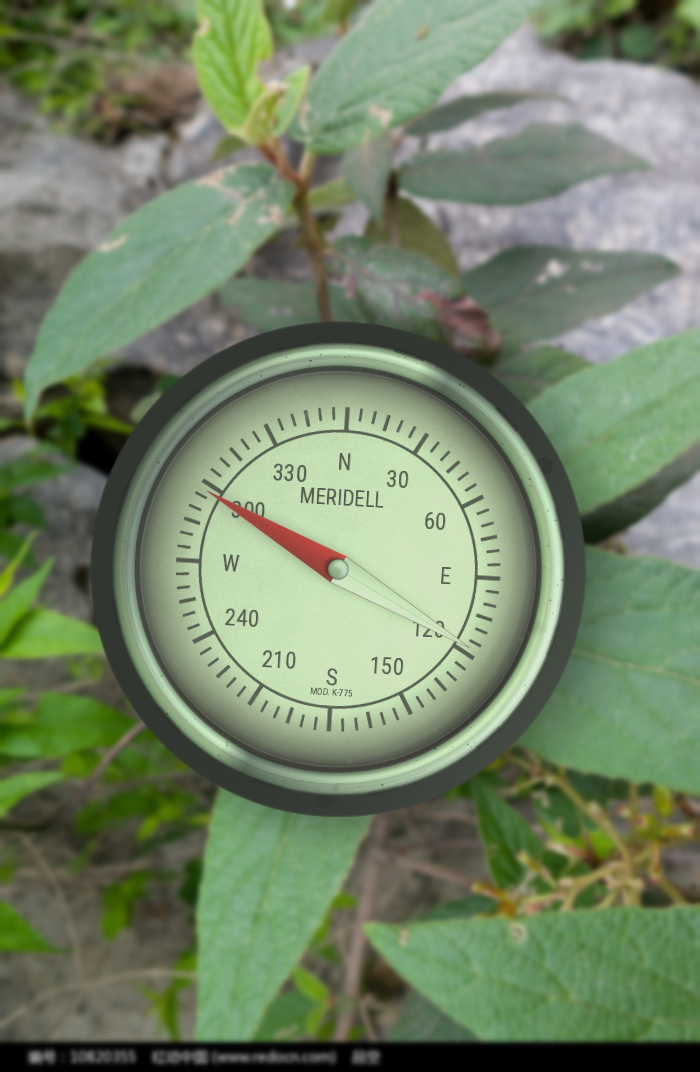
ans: {"value": 297.5, "unit": "°"}
